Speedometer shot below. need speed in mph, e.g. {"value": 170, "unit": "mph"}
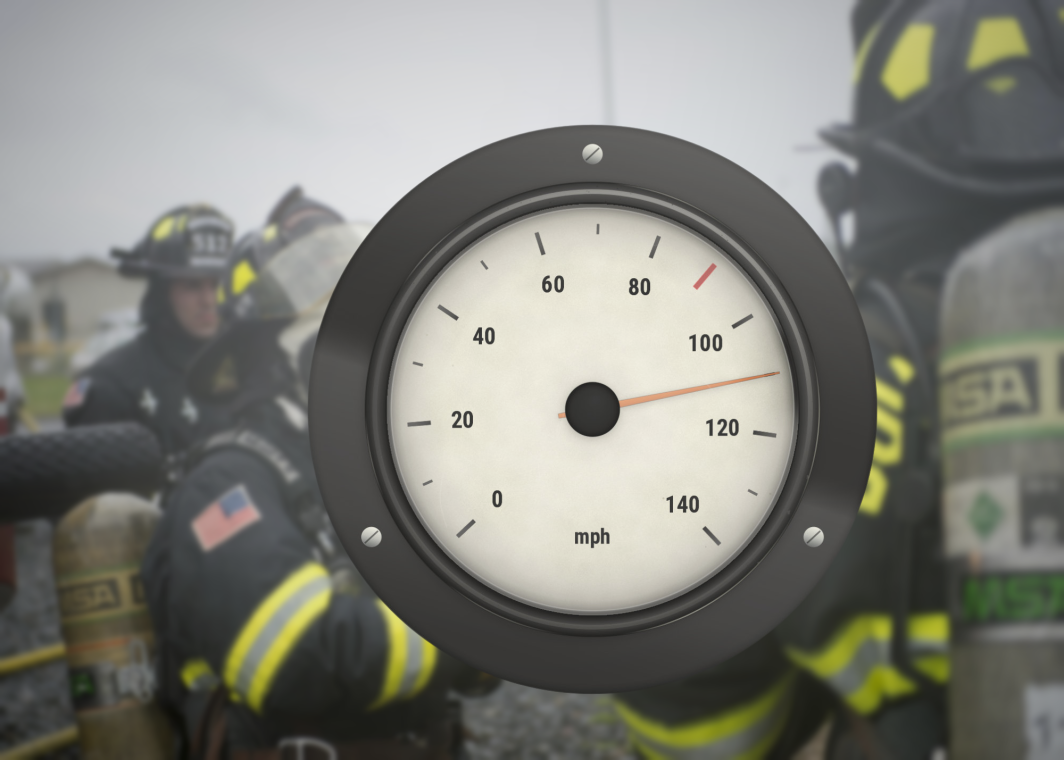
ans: {"value": 110, "unit": "mph"}
